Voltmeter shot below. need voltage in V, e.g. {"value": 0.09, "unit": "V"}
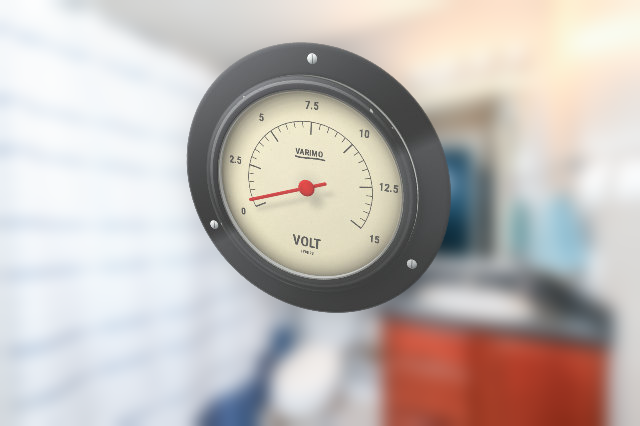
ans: {"value": 0.5, "unit": "V"}
